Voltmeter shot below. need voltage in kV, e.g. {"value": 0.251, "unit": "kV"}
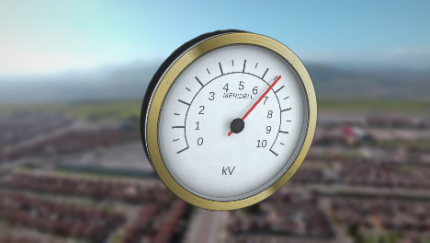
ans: {"value": 6.5, "unit": "kV"}
